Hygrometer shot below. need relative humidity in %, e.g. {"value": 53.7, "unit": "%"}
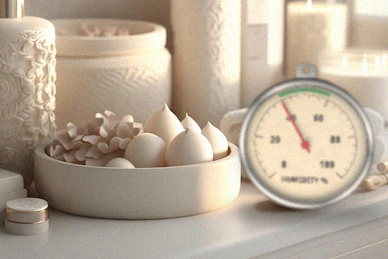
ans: {"value": 40, "unit": "%"}
